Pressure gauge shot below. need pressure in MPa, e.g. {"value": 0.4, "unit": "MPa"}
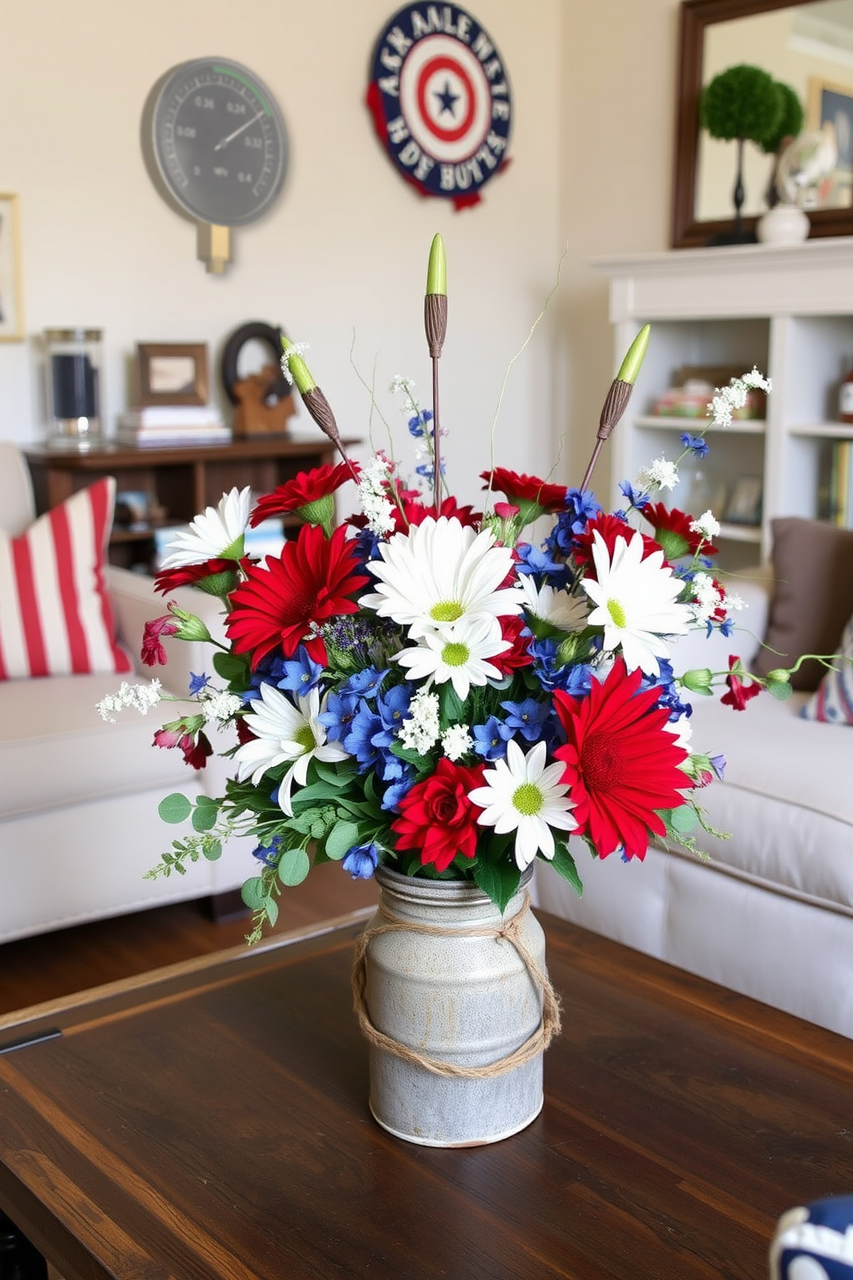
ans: {"value": 0.28, "unit": "MPa"}
